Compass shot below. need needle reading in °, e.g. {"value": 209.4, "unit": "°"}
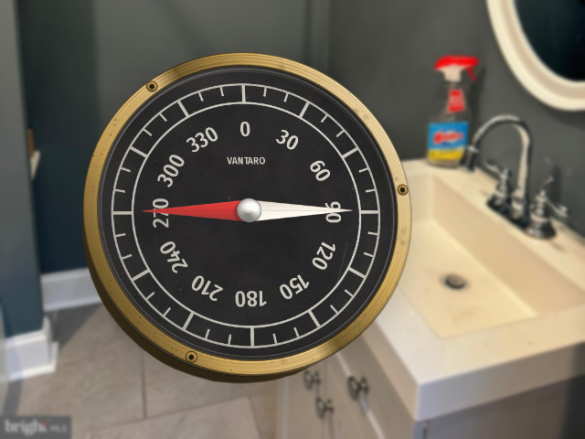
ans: {"value": 270, "unit": "°"}
